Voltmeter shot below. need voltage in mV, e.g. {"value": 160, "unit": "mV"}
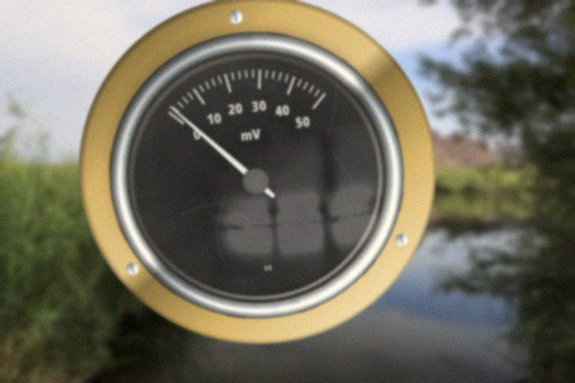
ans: {"value": 2, "unit": "mV"}
